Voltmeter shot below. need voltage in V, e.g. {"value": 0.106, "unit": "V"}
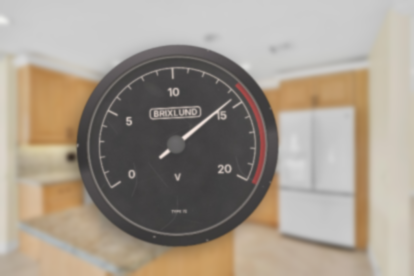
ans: {"value": 14.5, "unit": "V"}
